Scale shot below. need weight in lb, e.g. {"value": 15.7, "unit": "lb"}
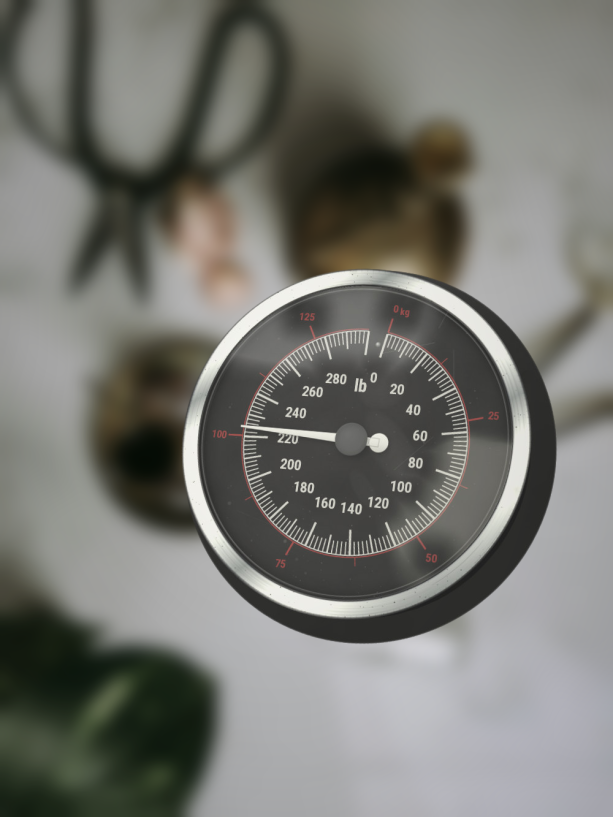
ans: {"value": 224, "unit": "lb"}
